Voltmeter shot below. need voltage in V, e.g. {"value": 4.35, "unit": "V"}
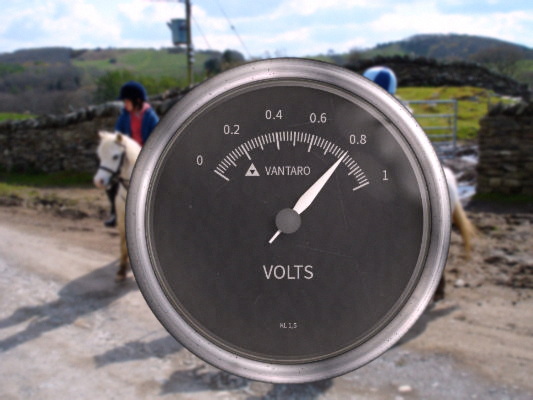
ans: {"value": 0.8, "unit": "V"}
